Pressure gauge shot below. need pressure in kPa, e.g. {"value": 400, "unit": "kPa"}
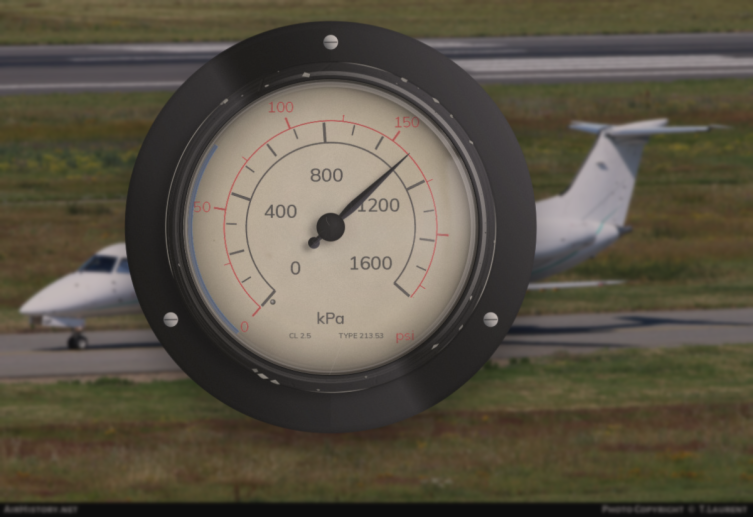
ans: {"value": 1100, "unit": "kPa"}
